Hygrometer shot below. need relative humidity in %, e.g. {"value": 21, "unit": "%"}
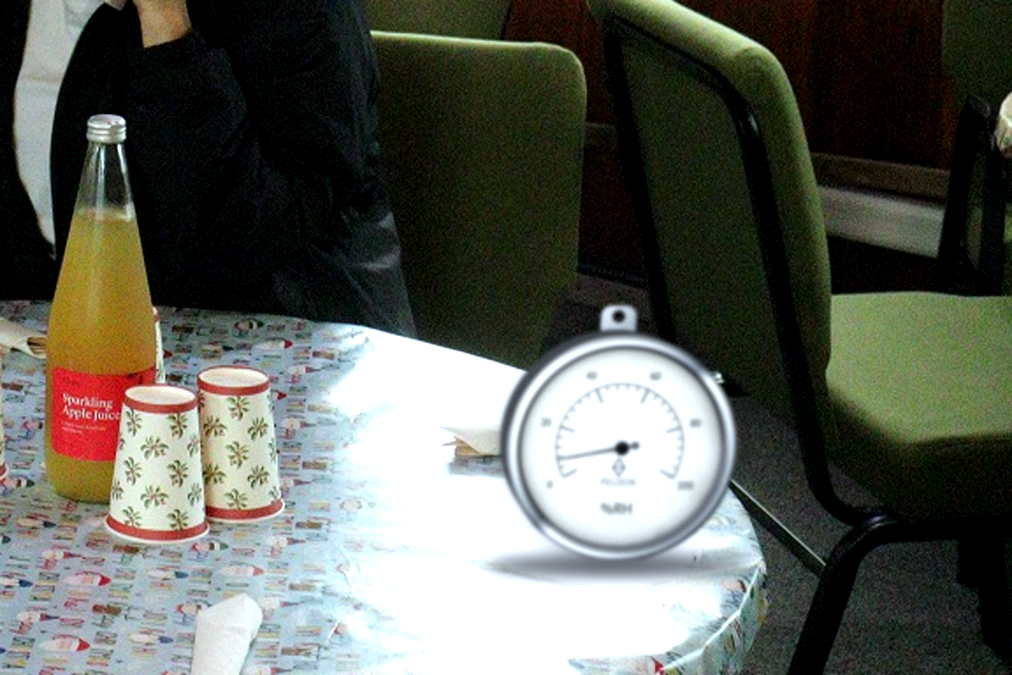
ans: {"value": 8, "unit": "%"}
